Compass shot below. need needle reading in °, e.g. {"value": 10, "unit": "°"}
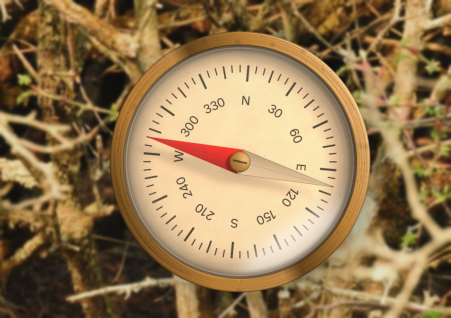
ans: {"value": 280, "unit": "°"}
